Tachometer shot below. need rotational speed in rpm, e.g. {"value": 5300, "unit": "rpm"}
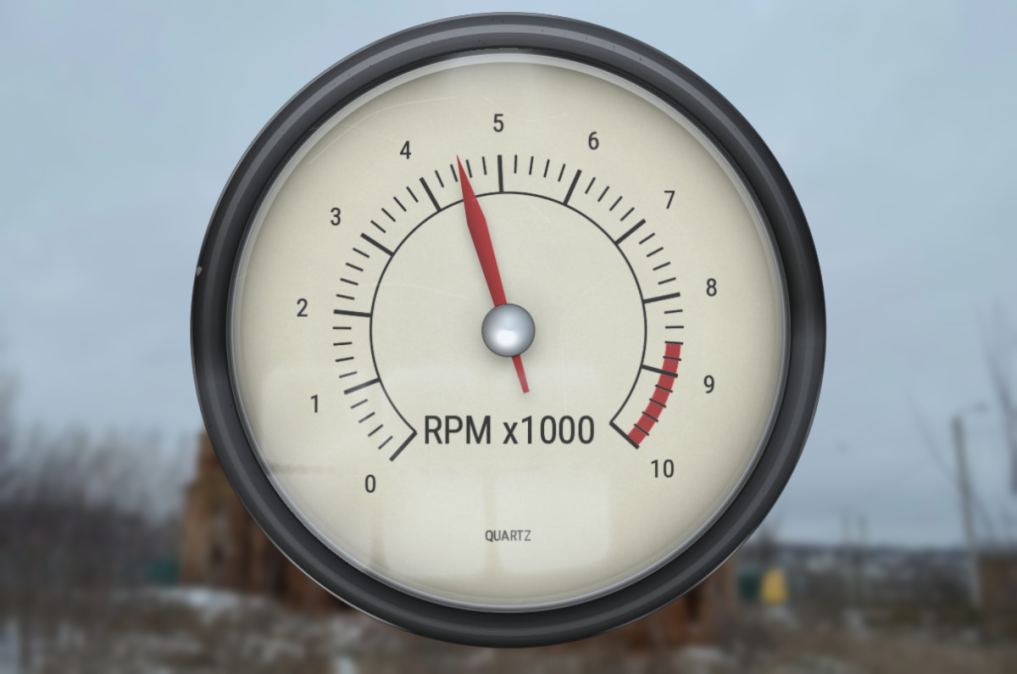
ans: {"value": 4500, "unit": "rpm"}
